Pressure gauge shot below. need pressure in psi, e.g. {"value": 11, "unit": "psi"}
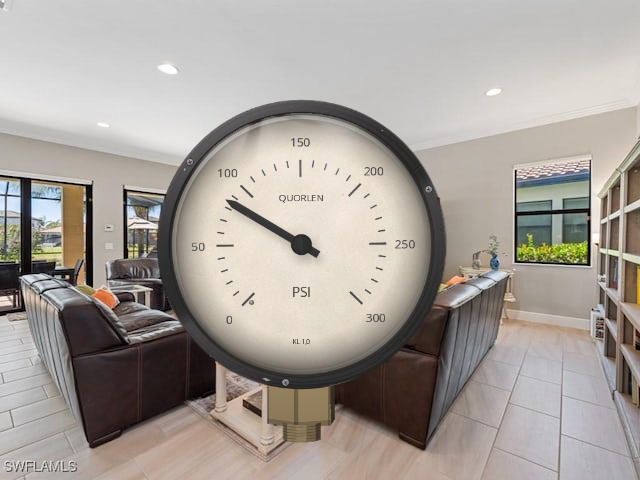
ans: {"value": 85, "unit": "psi"}
